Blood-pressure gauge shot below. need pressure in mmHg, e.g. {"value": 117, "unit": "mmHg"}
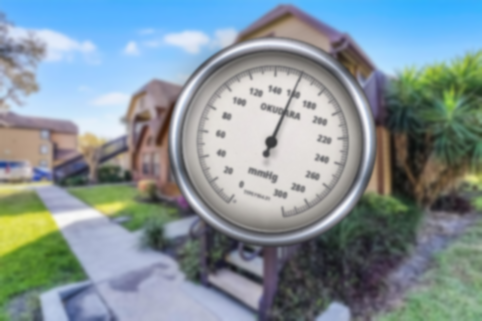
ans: {"value": 160, "unit": "mmHg"}
